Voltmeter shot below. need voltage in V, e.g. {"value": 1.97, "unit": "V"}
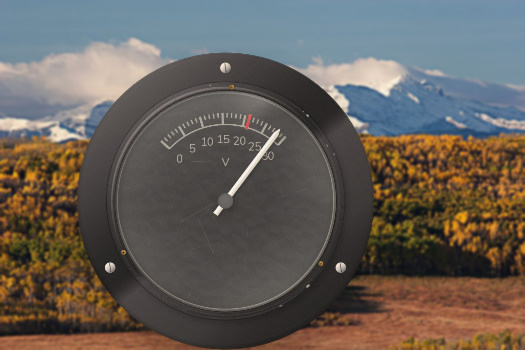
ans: {"value": 28, "unit": "V"}
